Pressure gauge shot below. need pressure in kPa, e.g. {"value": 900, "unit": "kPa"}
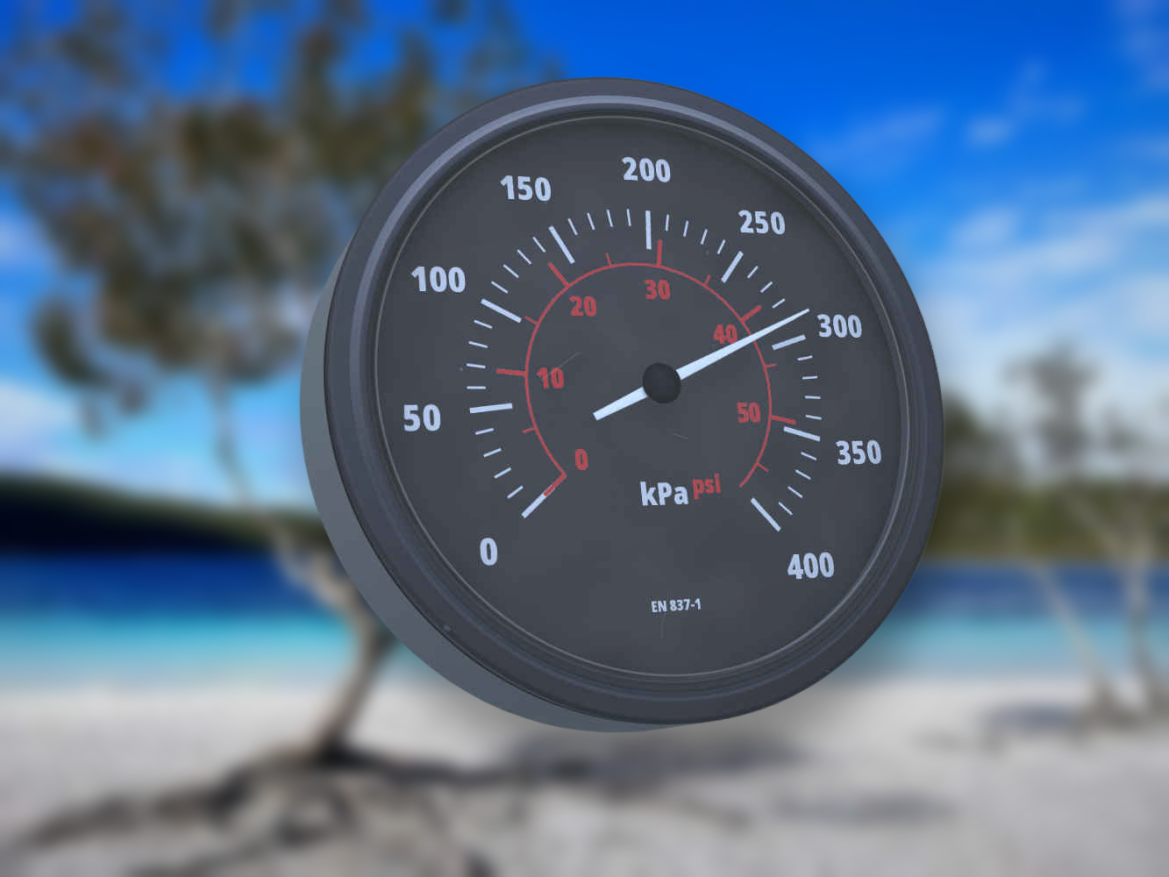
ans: {"value": 290, "unit": "kPa"}
